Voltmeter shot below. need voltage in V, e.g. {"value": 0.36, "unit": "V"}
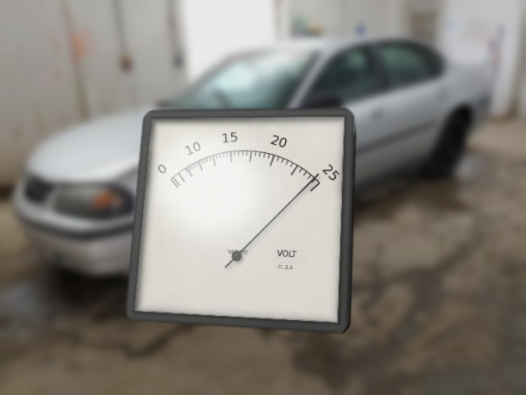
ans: {"value": 24.5, "unit": "V"}
